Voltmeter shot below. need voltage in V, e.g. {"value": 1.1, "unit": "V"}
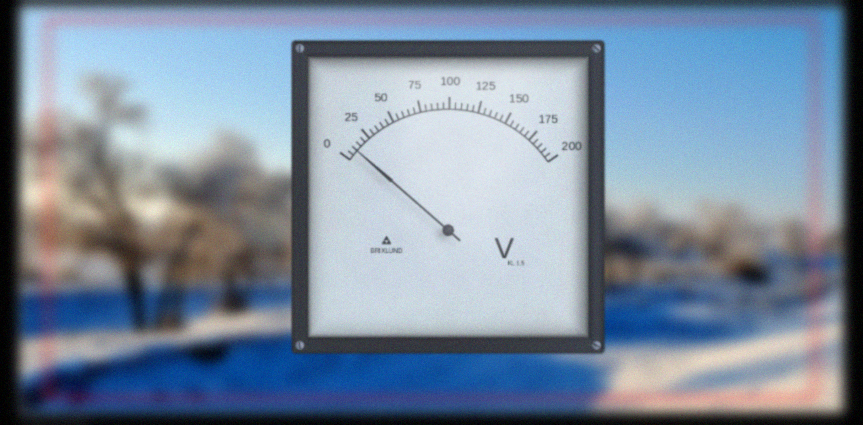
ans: {"value": 10, "unit": "V"}
